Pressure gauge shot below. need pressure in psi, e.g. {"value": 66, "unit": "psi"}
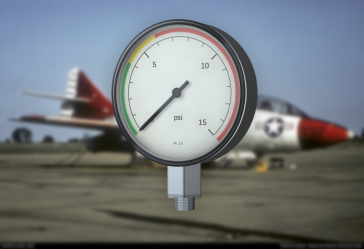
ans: {"value": 0, "unit": "psi"}
